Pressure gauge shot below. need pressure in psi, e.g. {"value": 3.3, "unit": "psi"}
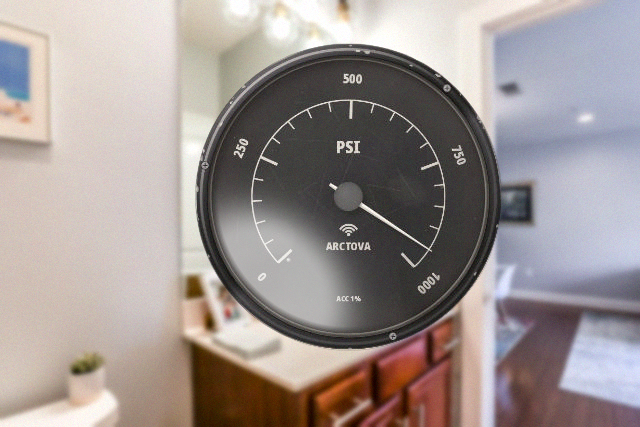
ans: {"value": 950, "unit": "psi"}
